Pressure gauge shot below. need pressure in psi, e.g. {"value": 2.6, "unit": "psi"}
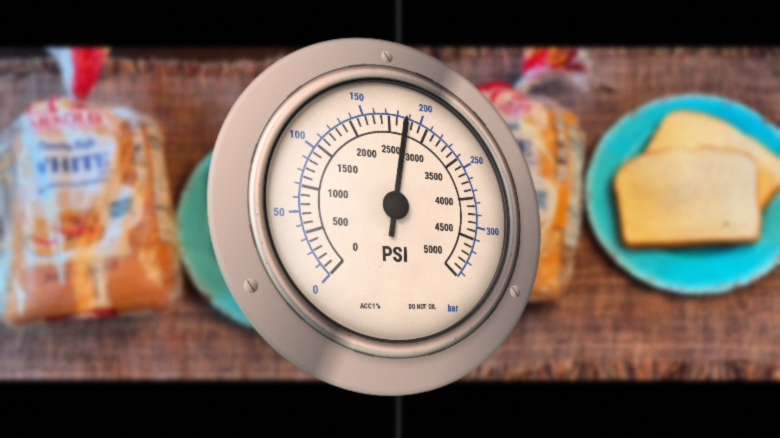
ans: {"value": 2700, "unit": "psi"}
